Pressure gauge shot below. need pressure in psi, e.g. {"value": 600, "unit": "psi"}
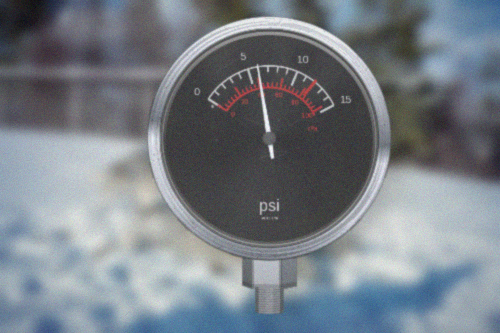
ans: {"value": 6, "unit": "psi"}
